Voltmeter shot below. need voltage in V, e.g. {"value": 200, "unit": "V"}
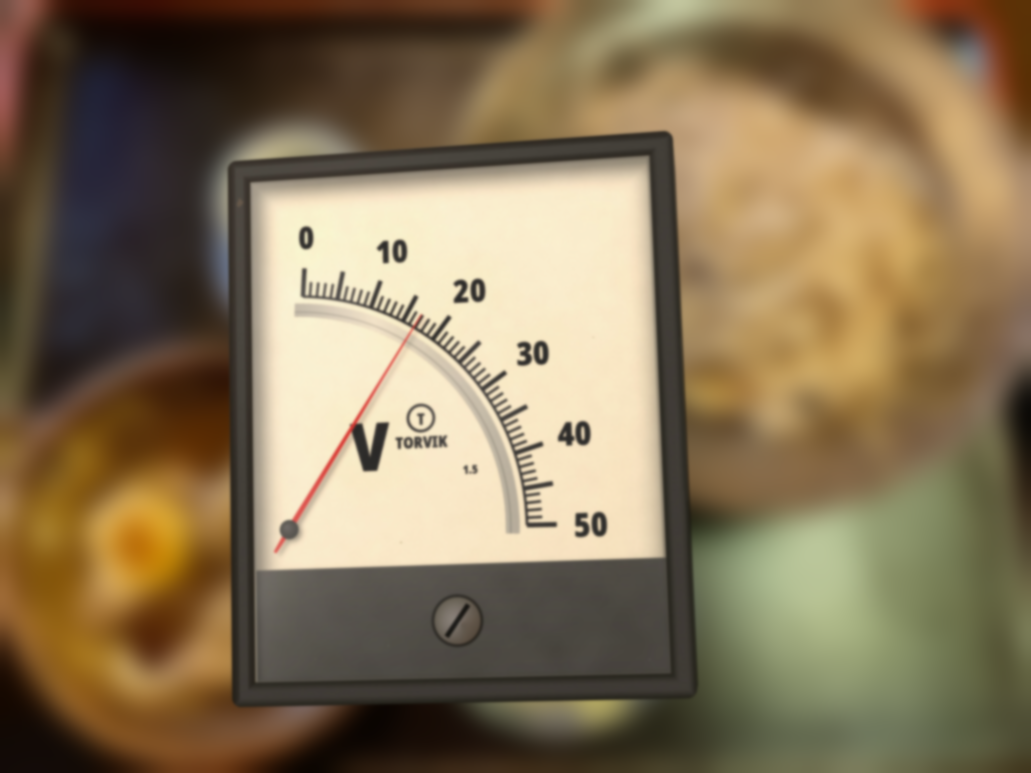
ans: {"value": 17, "unit": "V"}
